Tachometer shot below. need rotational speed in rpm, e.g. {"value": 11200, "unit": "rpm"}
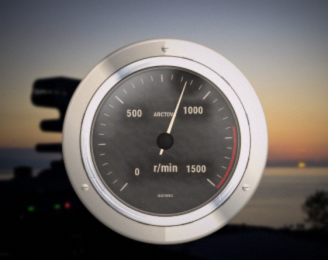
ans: {"value": 875, "unit": "rpm"}
